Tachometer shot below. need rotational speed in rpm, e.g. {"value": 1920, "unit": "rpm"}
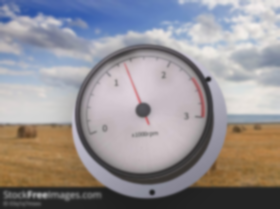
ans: {"value": 1300, "unit": "rpm"}
